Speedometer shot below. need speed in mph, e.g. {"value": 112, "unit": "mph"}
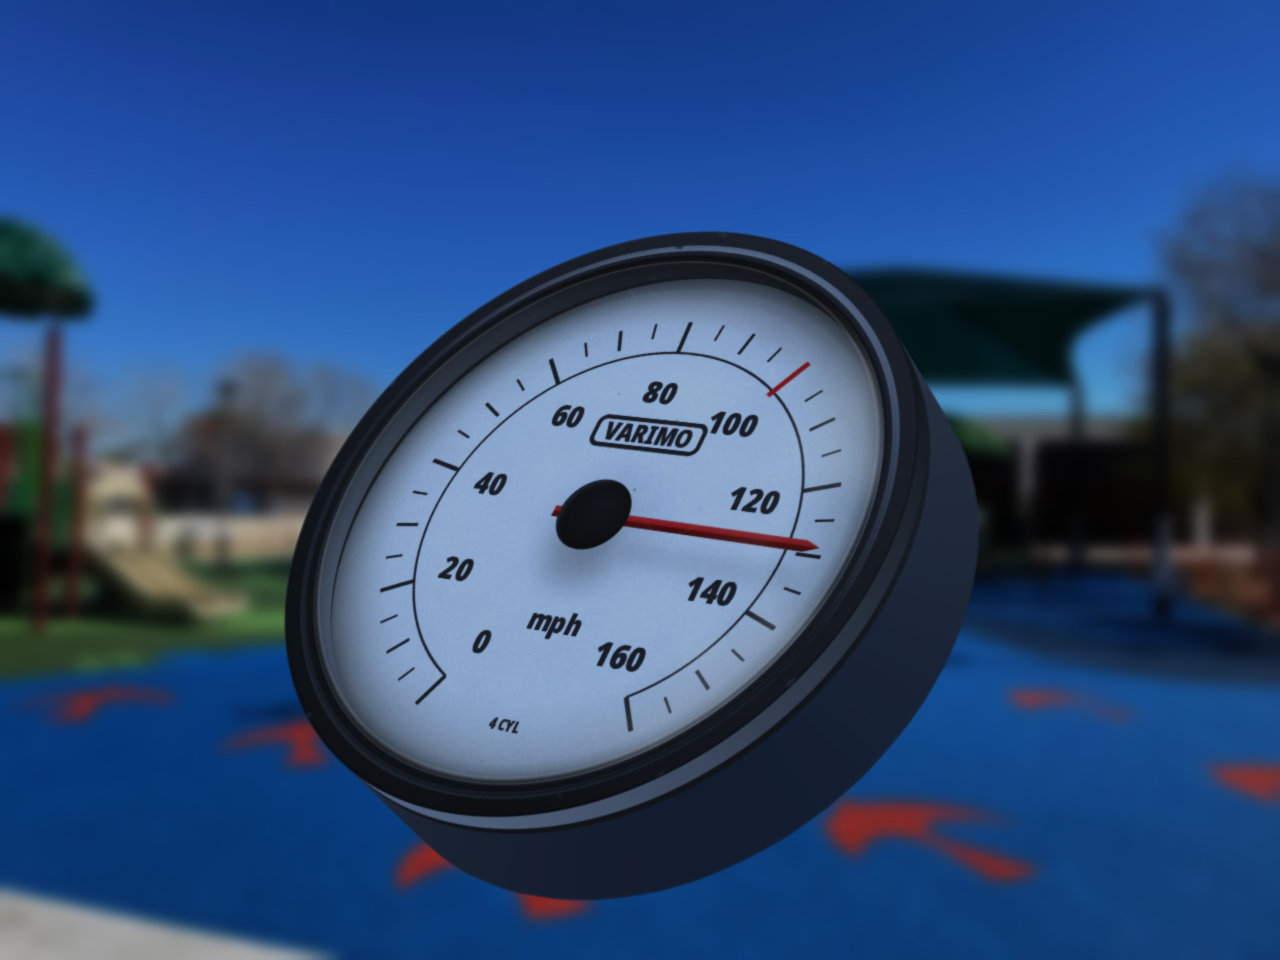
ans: {"value": 130, "unit": "mph"}
